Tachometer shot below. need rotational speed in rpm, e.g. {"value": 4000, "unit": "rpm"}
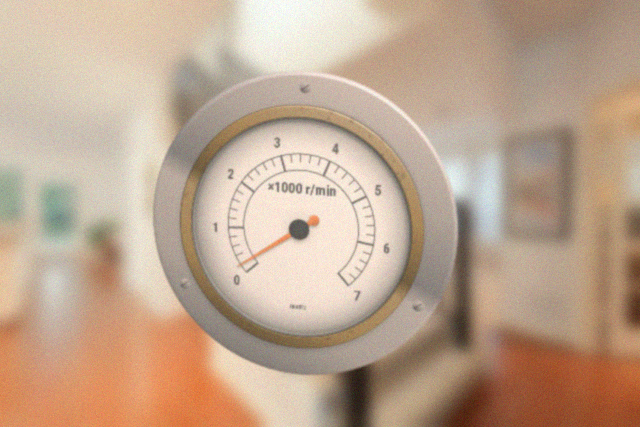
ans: {"value": 200, "unit": "rpm"}
